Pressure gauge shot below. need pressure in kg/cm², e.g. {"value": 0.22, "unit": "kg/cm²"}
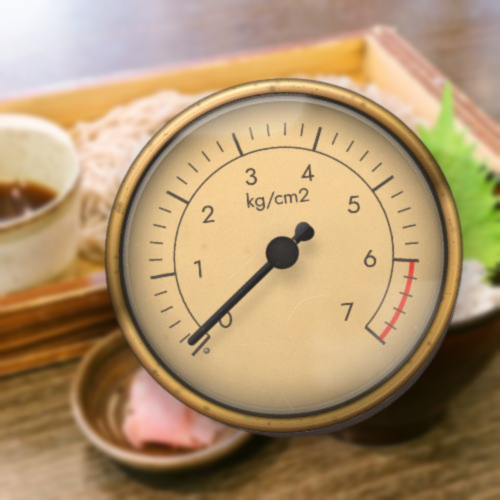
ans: {"value": 0.1, "unit": "kg/cm²"}
